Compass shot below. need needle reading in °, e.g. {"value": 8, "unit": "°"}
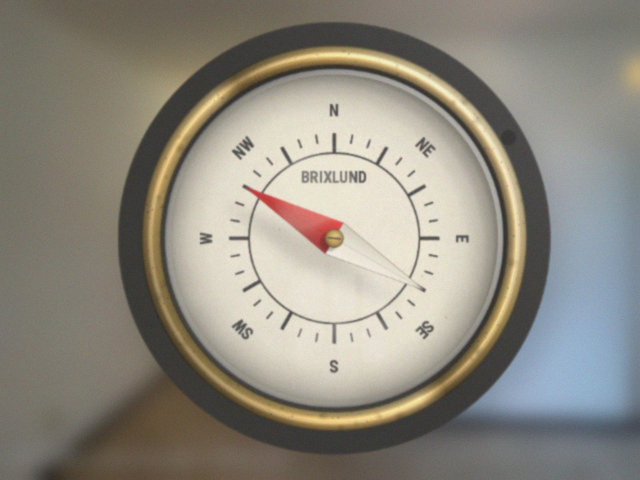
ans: {"value": 300, "unit": "°"}
